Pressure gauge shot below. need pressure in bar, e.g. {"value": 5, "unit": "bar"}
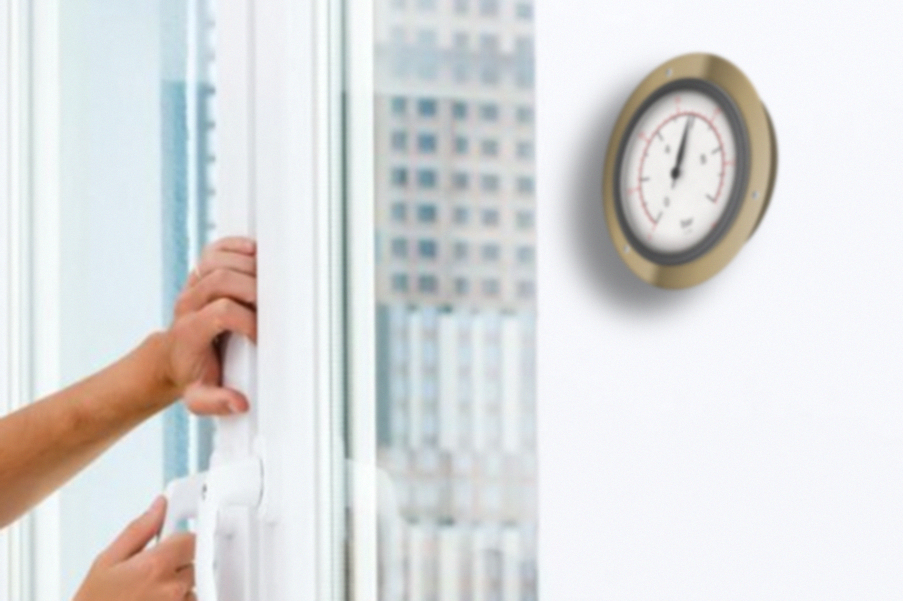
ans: {"value": 6, "unit": "bar"}
